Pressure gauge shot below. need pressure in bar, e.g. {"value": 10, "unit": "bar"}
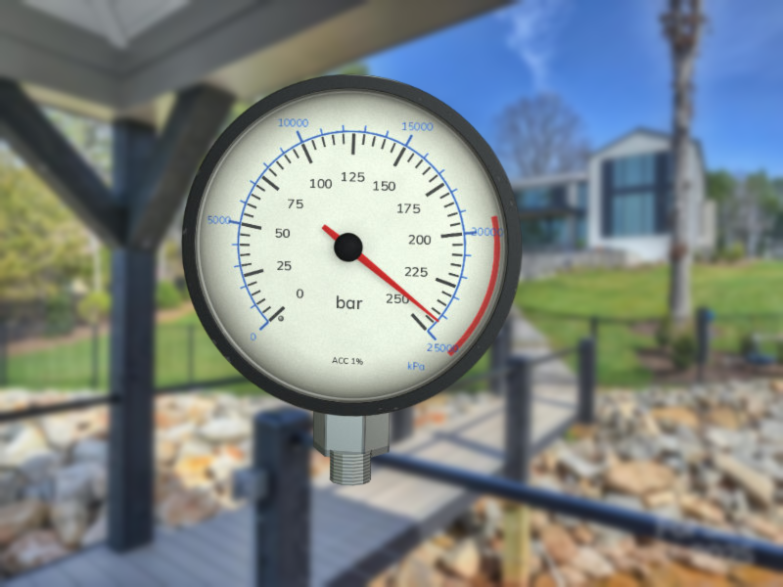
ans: {"value": 242.5, "unit": "bar"}
